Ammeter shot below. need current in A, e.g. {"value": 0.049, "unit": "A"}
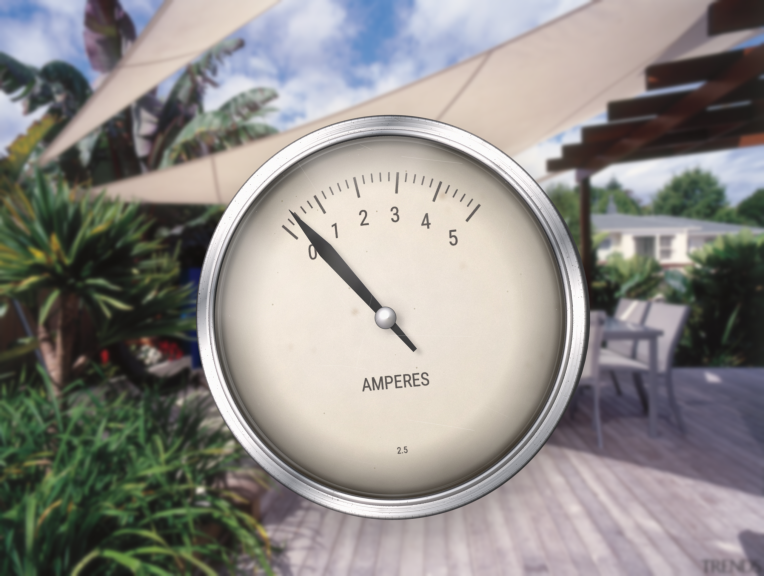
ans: {"value": 0.4, "unit": "A"}
